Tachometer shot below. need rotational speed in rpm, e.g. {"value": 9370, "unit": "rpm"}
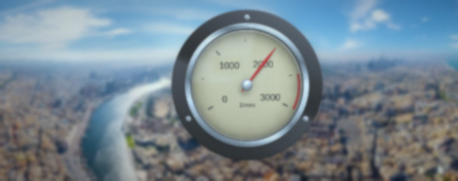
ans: {"value": 2000, "unit": "rpm"}
